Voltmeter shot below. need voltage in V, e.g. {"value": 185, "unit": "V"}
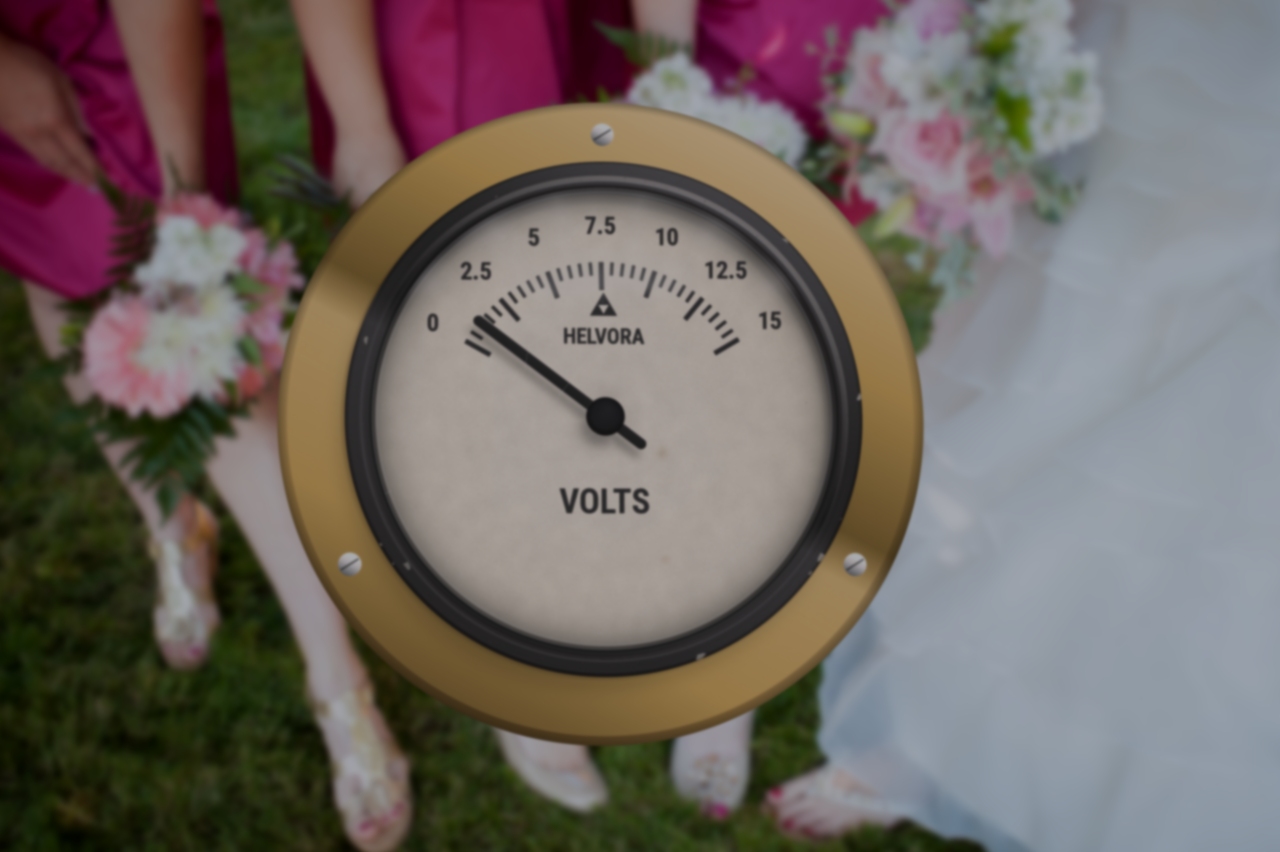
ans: {"value": 1, "unit": "V"}
